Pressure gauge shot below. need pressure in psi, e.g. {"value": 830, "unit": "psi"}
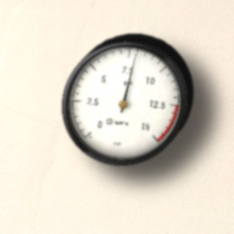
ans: {"value": 8, "unit": "psi"}
